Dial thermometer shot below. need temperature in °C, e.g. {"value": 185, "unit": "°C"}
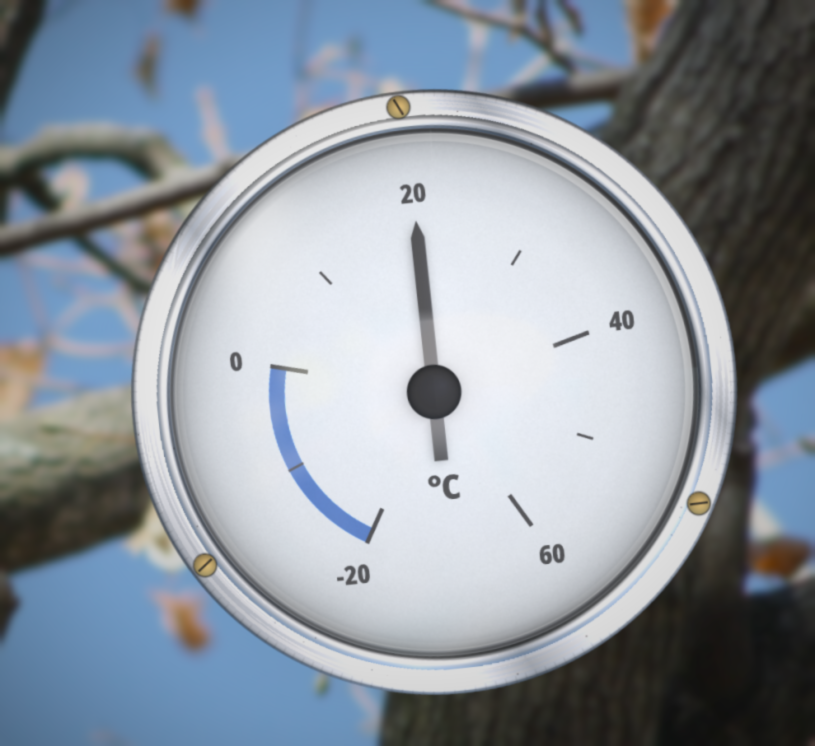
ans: {"value": 20, "unit": "°C"}
